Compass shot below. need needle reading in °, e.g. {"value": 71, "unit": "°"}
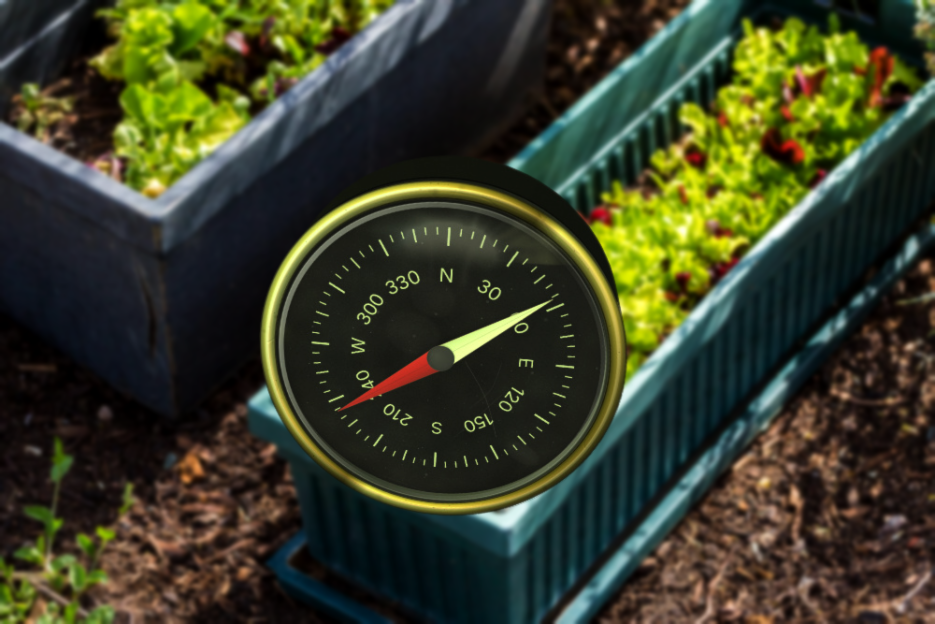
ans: {"value": 235, "unit": "°"}
